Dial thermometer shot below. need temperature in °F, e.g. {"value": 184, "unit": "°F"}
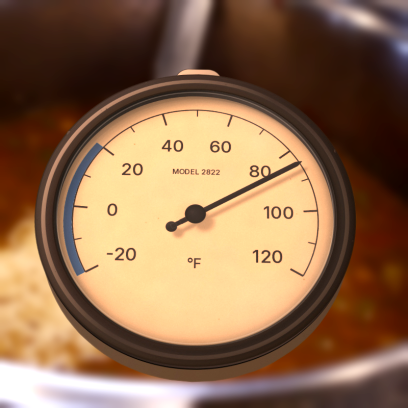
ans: {"value": 85, "unit": "°F"}
